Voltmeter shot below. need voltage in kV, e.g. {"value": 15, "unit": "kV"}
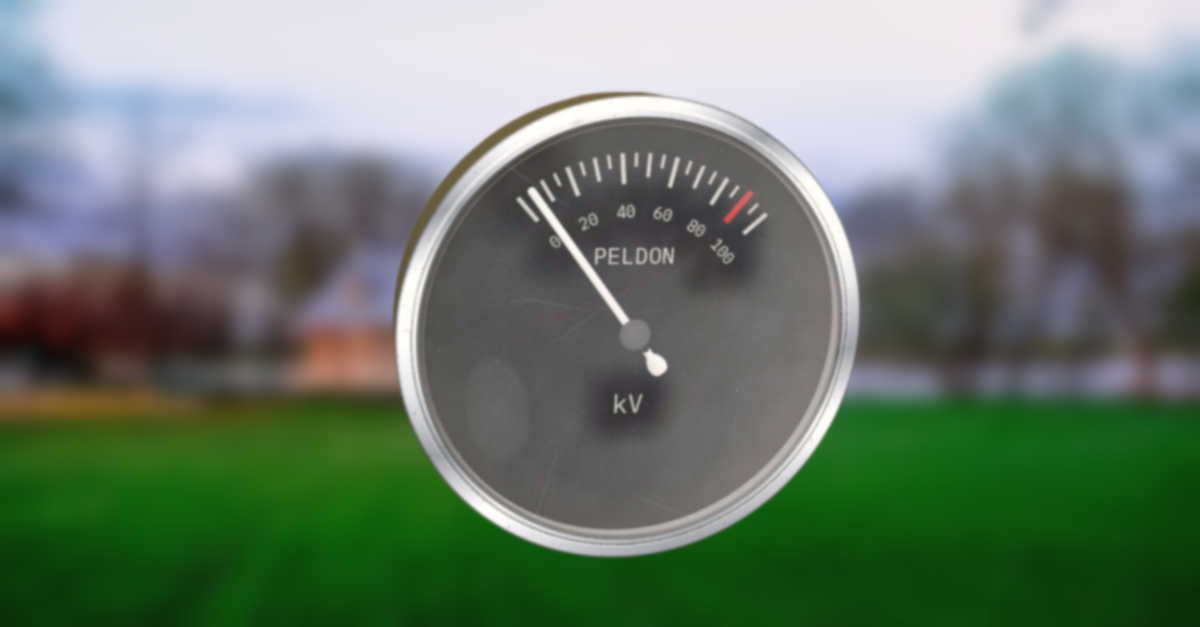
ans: {"value": 5, "unit": "kV"}
